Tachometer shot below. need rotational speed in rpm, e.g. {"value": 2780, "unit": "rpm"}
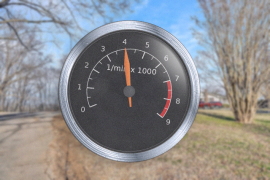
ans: {"value": 4000, "unit": "rpm"}
